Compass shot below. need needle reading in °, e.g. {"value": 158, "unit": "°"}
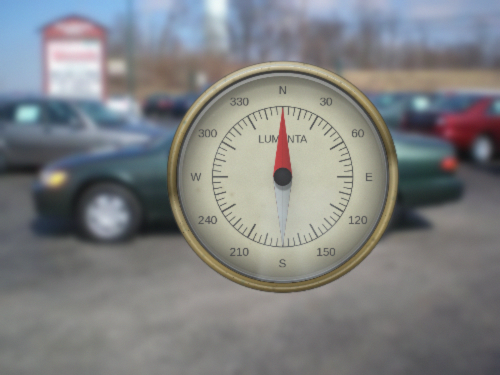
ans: {"value": 0, "unit": "°"}
